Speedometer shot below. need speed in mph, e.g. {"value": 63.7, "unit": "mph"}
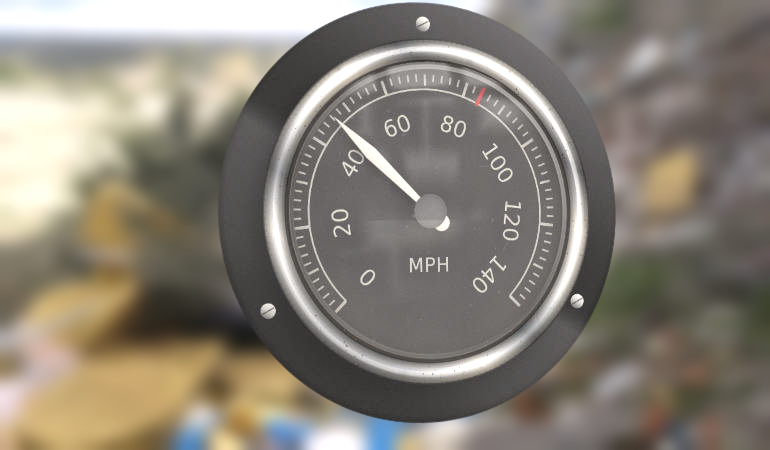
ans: {"value": 46, "unit": "mph"}
